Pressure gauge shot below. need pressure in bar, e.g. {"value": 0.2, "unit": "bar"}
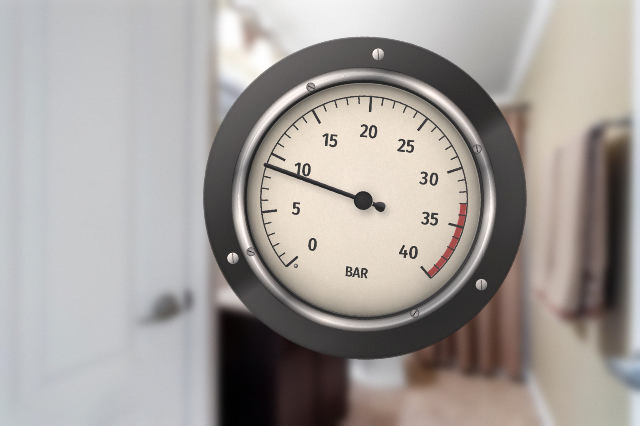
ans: {"value": 9, "unit": "bar"}
